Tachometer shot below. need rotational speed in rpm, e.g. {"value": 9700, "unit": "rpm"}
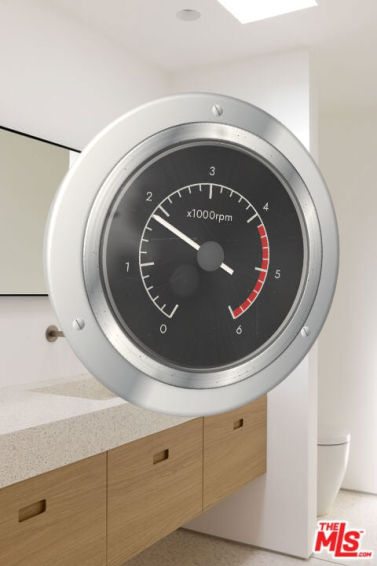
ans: {"value": 1800, "unit": "rpm"}
